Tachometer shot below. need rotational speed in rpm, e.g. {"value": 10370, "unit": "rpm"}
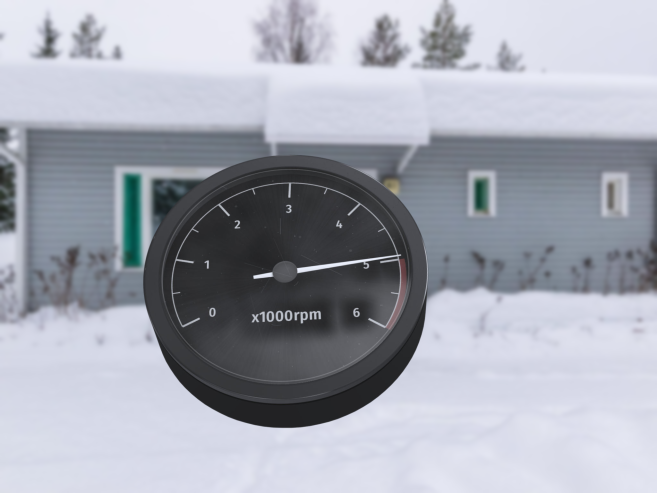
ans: {"value": 5000, "unit": "rpm"}
